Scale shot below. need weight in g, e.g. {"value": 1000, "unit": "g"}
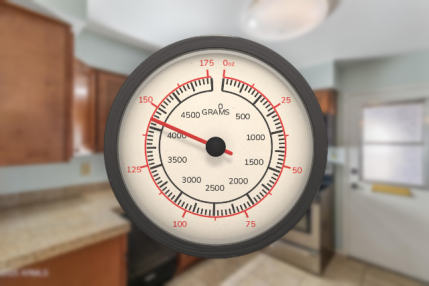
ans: {"value": 4100, "unit": "g"}
